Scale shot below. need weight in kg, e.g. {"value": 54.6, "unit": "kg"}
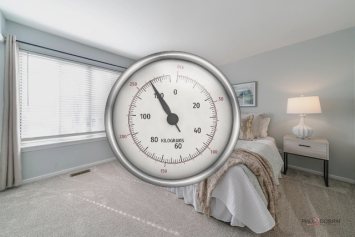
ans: {"value": 120, "unit": "kg"}
